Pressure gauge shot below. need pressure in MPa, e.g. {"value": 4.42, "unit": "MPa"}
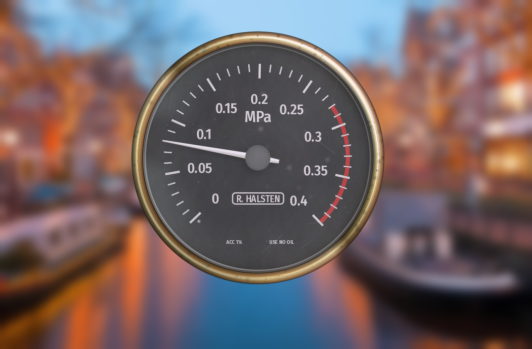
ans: {"value": 0.08, "unit": "MPa"}
